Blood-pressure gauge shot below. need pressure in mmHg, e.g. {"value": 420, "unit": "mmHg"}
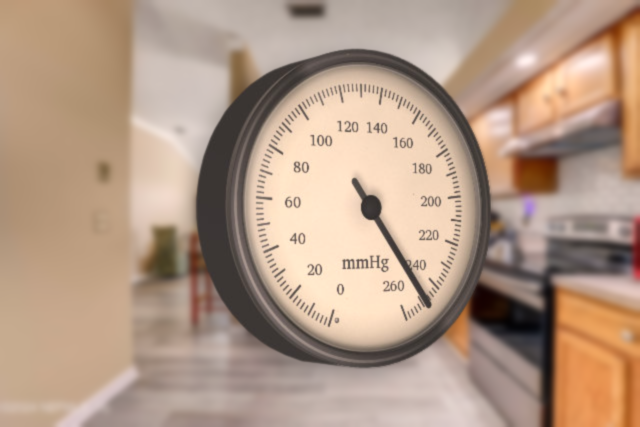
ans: {"value": 250, "unit": "mmHg"}
